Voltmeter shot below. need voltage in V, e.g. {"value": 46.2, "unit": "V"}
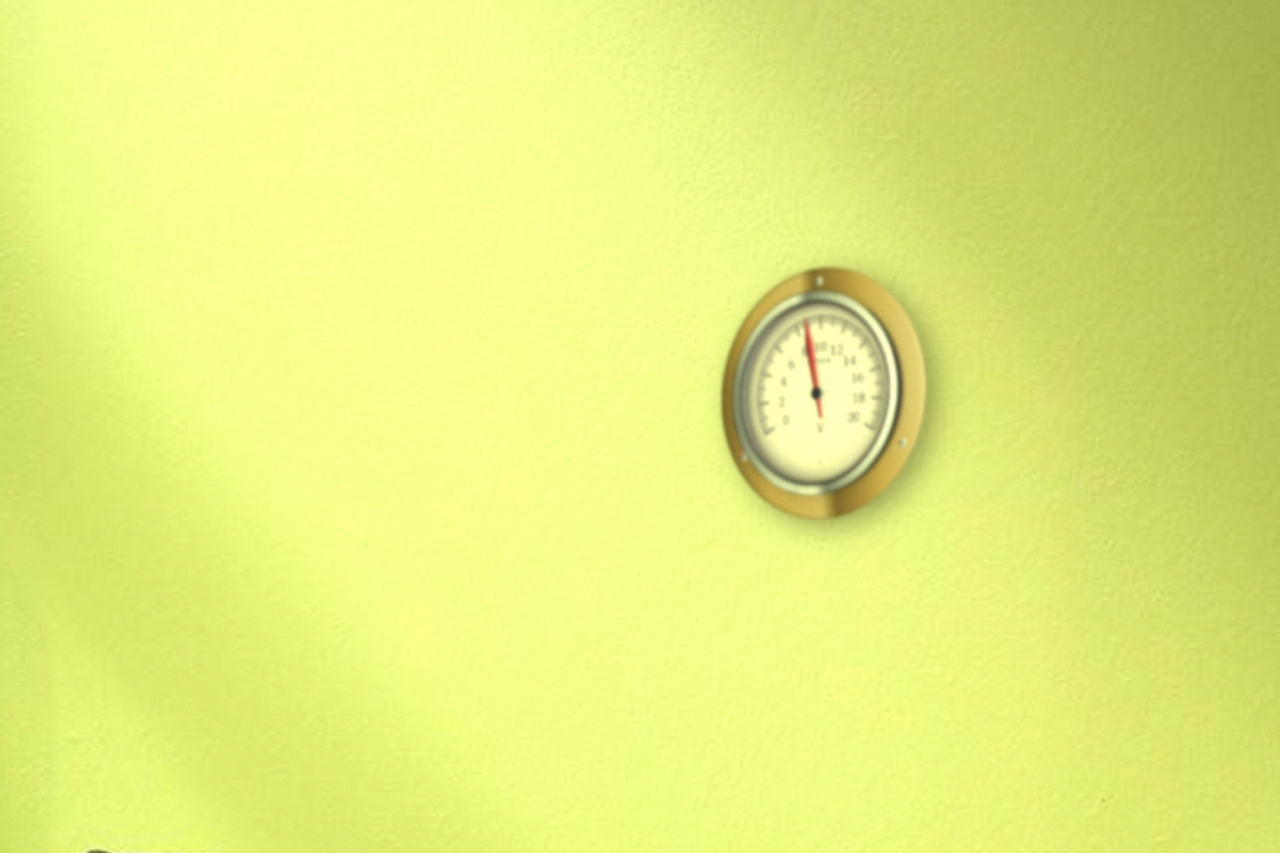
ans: {"value": 9, "unit": "V"}
